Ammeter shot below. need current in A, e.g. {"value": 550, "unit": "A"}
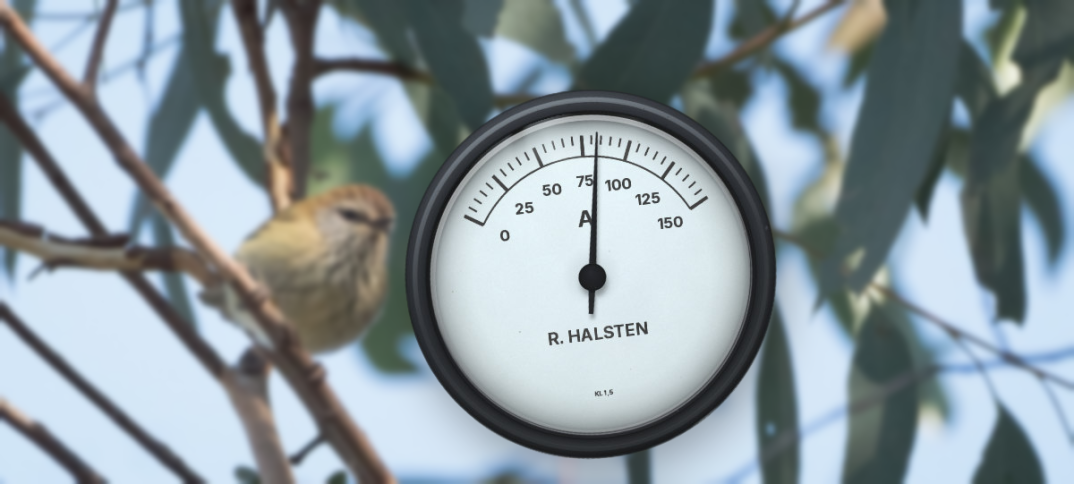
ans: {"value": 82.5, "unit": "A"}
